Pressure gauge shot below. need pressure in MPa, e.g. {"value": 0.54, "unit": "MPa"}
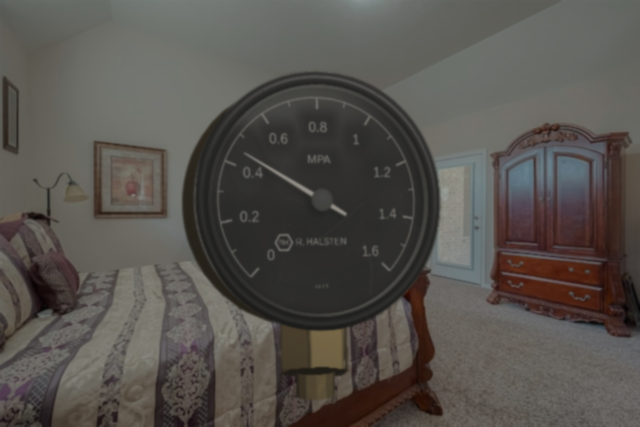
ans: {"value": 0.45, "unit": "MPa"}
